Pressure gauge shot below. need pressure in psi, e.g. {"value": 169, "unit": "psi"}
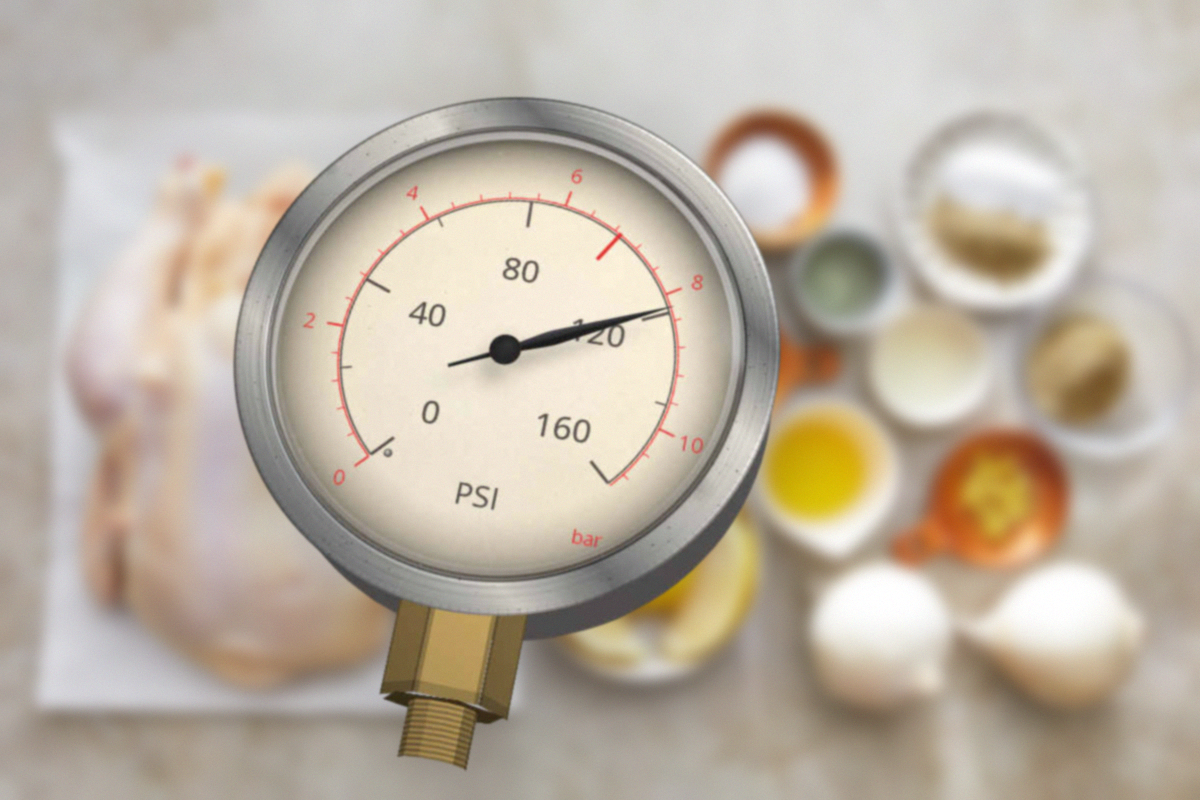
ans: {"value": 120, "unit": "psi"}
